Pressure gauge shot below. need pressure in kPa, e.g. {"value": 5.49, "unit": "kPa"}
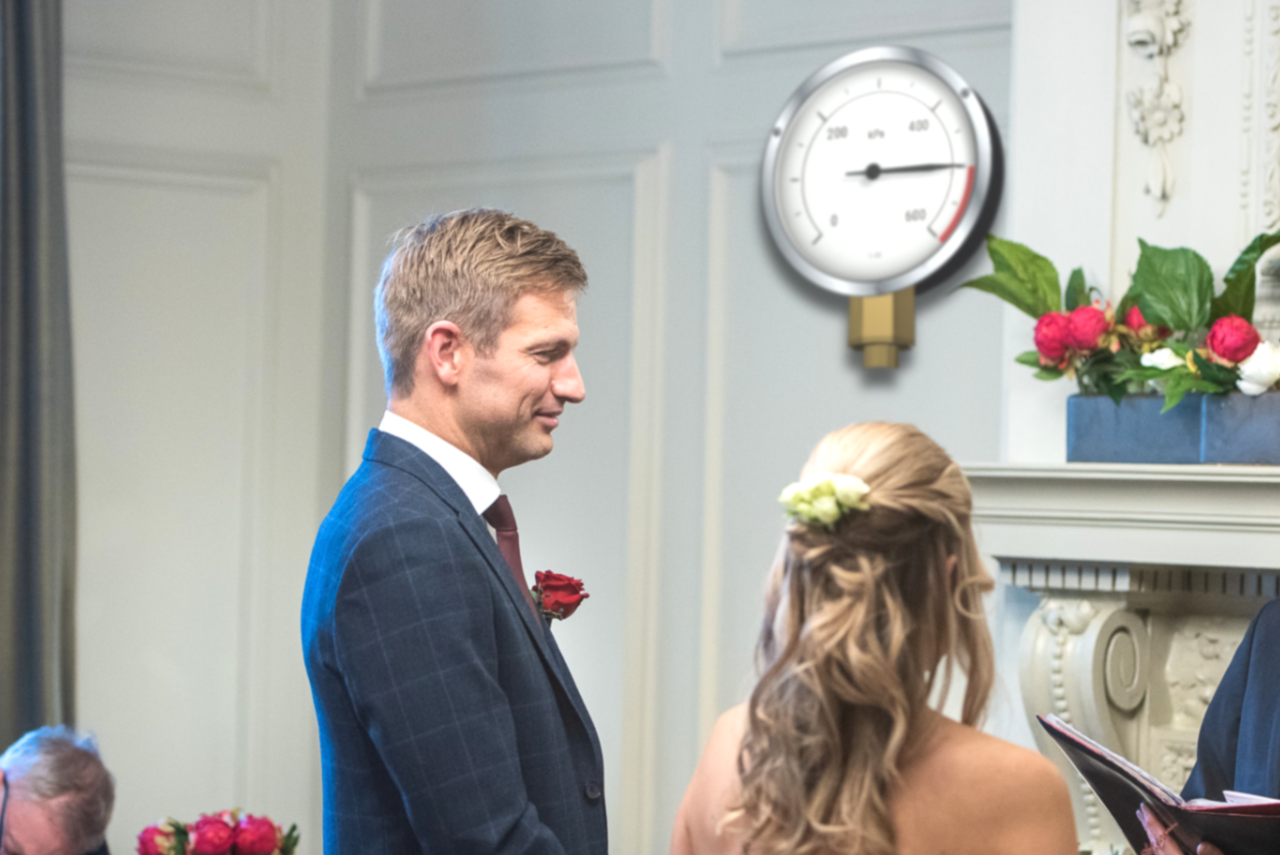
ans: {"value": 500, "unit": "kPa"}
